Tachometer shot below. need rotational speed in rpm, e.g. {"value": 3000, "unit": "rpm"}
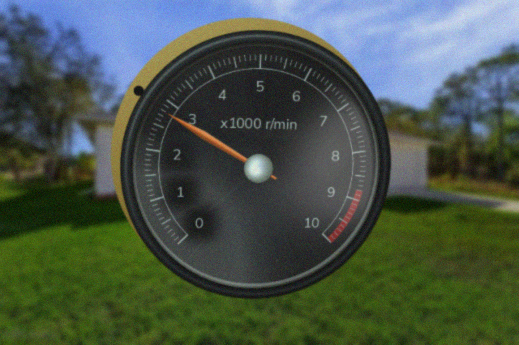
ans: {"value": 2800, "unit": "rpm"}
